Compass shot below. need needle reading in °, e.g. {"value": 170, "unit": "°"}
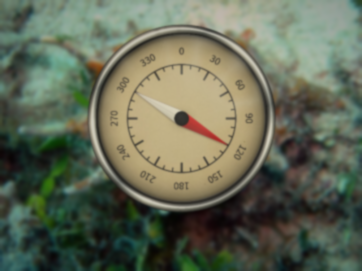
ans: {"value": 120, "unit": "°"}
